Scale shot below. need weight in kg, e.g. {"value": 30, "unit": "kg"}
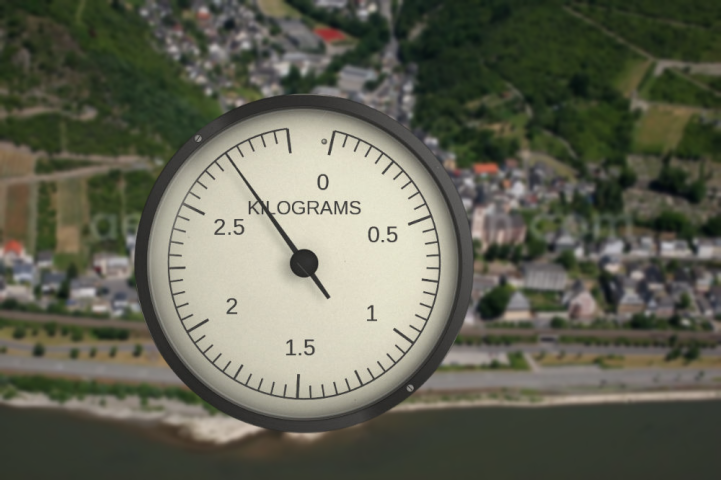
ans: {"value": 2.75, "unit": "kg"}
